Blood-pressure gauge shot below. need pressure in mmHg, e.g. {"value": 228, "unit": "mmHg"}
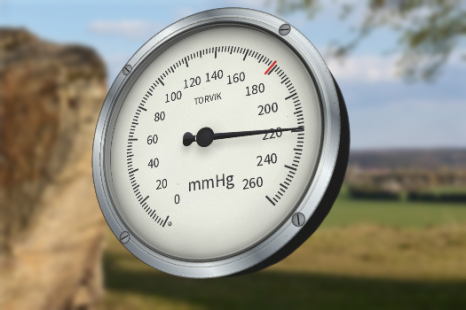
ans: {"value": 220, "unit": "mmHg"}
